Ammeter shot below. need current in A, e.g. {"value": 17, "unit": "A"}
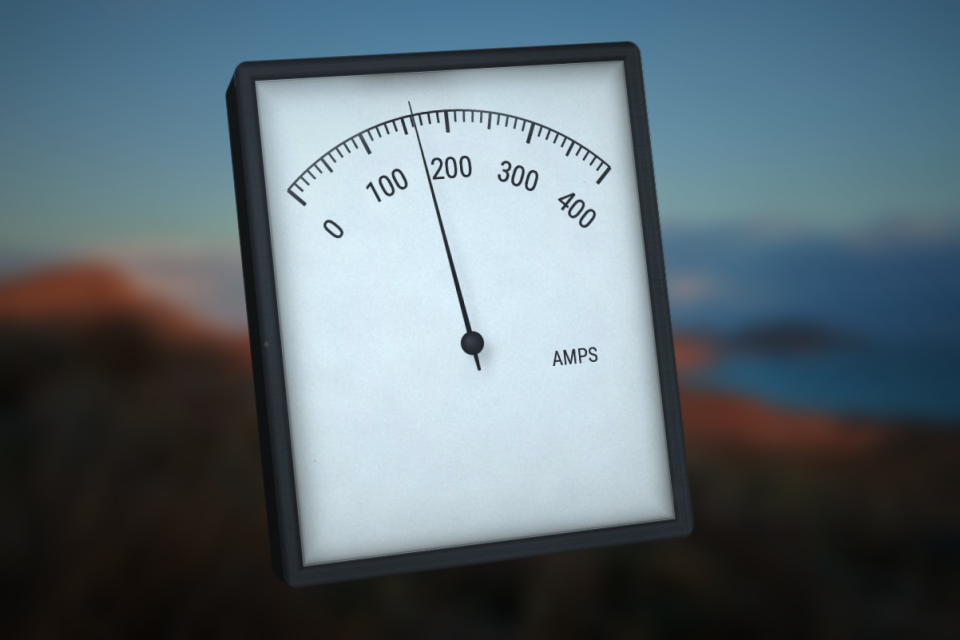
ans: {"value": 160, "unit": "A"}
